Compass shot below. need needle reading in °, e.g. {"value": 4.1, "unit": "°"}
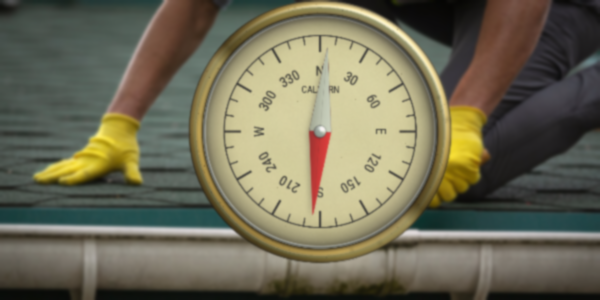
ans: {"value": 185, "unit": "°"}
